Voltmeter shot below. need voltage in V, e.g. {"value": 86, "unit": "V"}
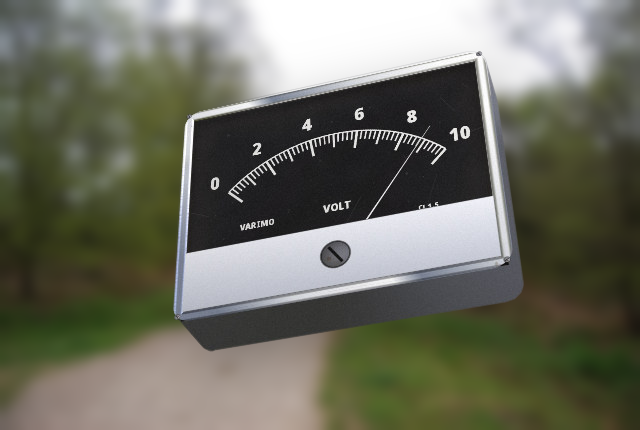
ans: {"value": 9, "unit": "V"}
